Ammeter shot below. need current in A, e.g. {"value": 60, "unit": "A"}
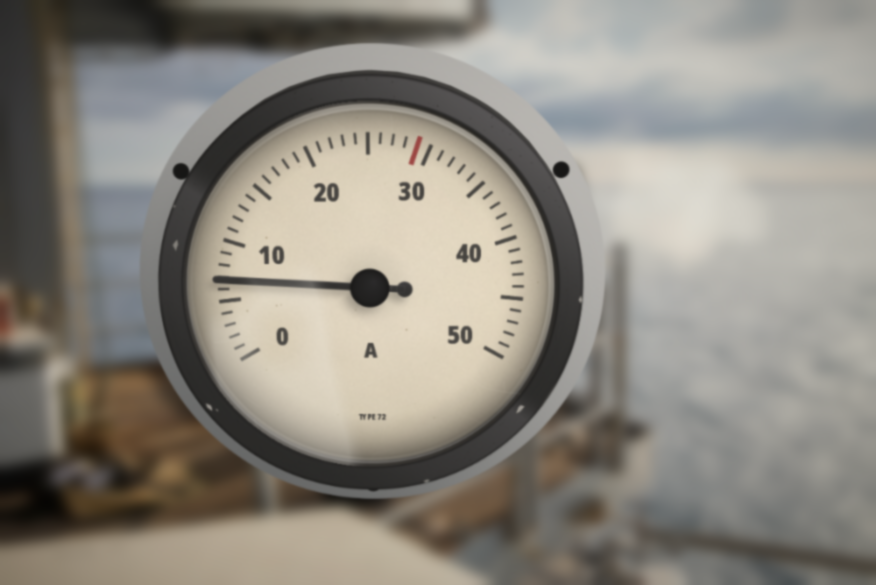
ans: {"value": 7, "unit": "A"}
